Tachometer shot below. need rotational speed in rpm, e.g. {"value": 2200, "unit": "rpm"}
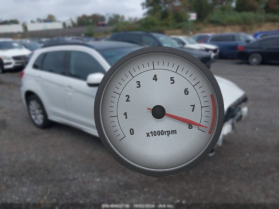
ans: {"value": 7800, "unit": "rpm"}
